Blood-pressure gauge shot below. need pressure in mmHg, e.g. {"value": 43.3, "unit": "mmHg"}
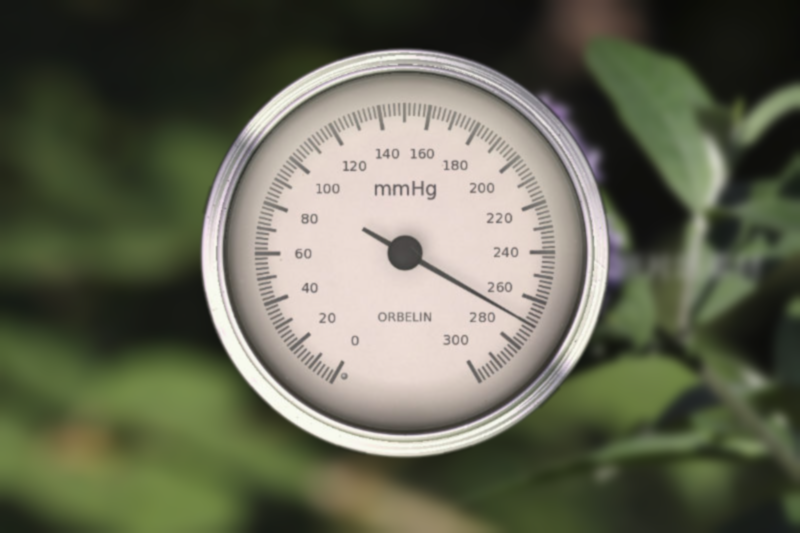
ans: {"value": 270, "unit": "mmHg"}
